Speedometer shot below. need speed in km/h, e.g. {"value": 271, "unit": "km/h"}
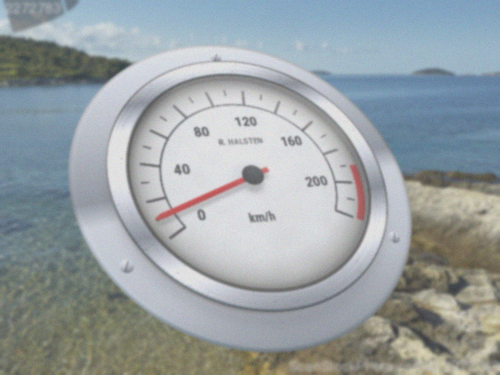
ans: {"value": 10, "unit": "km/h"}
